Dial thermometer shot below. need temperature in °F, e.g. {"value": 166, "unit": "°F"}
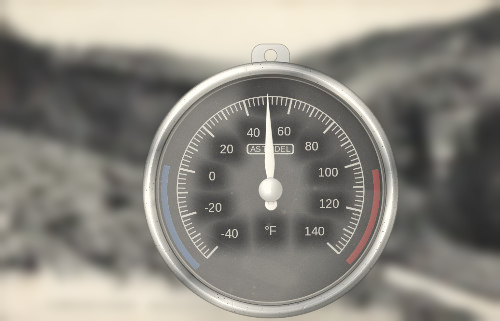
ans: {"value": 50, "unit": "°F"}
